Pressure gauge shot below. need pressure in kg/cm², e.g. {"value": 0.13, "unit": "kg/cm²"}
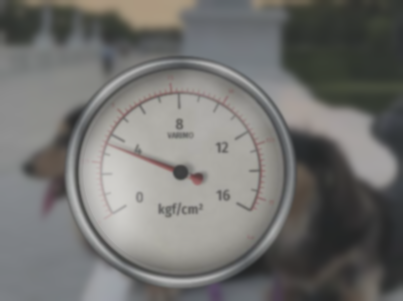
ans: {"value": 3.5, "unit": "kg/cm²"}
